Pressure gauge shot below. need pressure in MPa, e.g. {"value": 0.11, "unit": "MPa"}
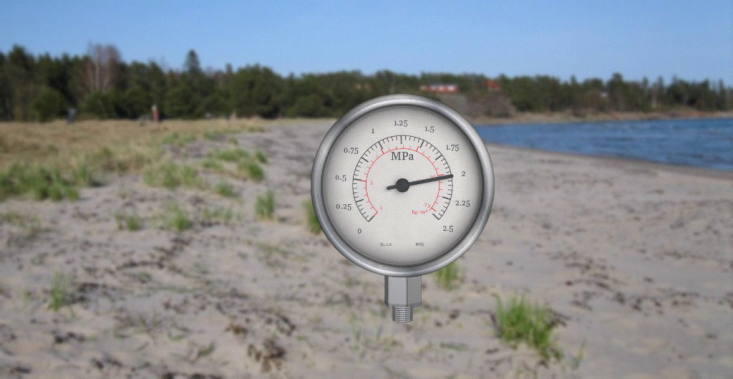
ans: {"value": 2, "unit": "MPa"}
